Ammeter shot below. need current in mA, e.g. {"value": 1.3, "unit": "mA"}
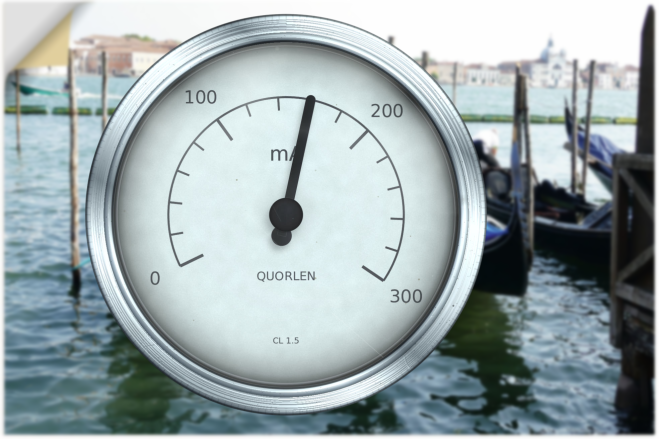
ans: {"value": 160, "unit": "mA"}
